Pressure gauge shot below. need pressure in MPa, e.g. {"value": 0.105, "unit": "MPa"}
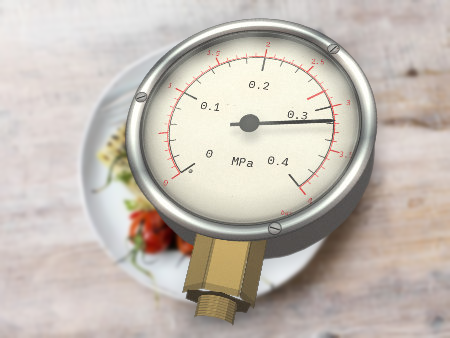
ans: {"value": 0.32, "unit": "MPa"}
